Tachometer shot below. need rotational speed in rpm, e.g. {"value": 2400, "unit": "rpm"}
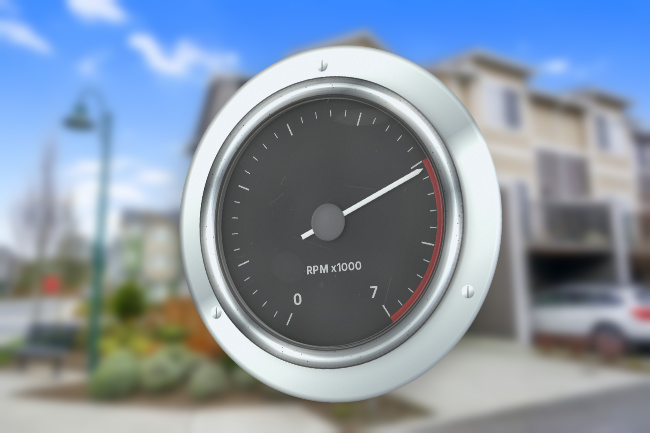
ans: {"value": 5100, "unit": "rpm"}
